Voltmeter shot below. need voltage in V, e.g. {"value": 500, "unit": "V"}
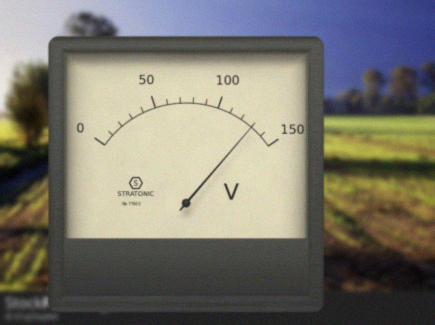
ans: {"value": 130, "unit": "V"}
